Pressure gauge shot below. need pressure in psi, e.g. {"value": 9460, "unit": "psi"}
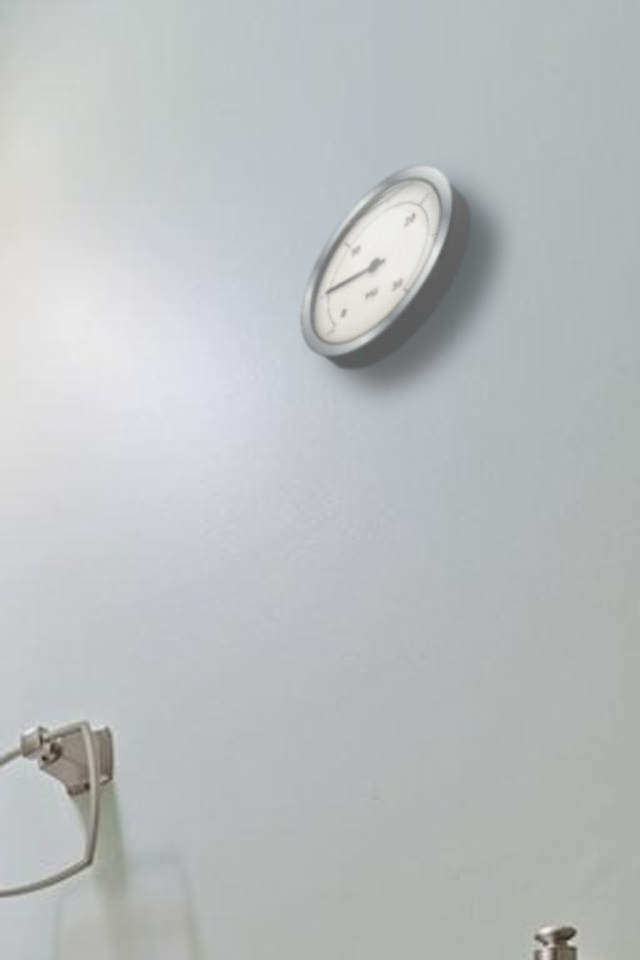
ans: {"value": 5, "unit": "psi"}
